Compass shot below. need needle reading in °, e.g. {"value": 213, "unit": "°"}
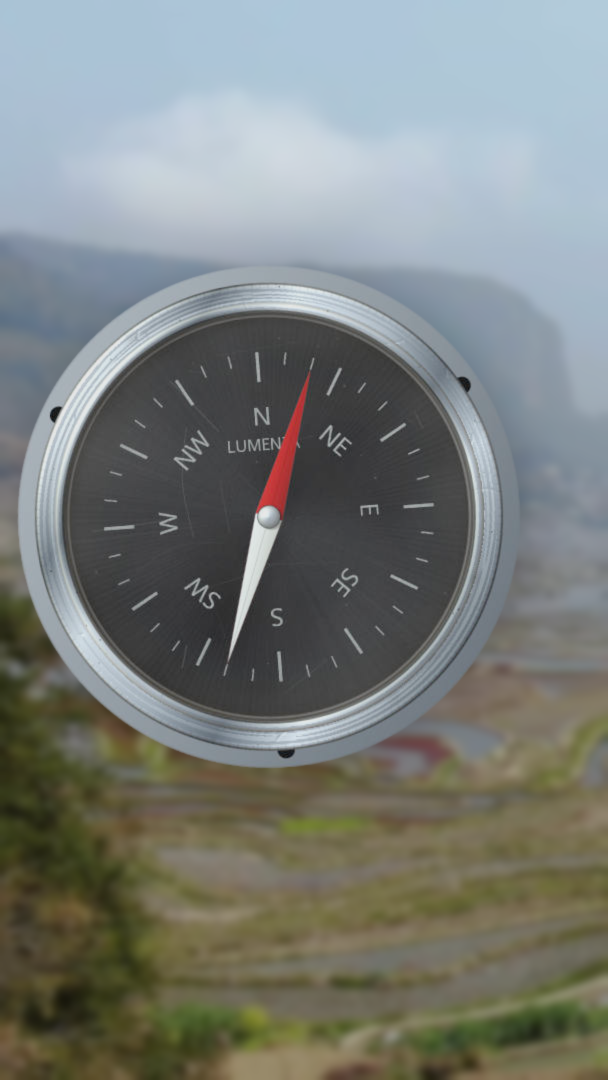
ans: {"value": 20, "unit": "°"}
